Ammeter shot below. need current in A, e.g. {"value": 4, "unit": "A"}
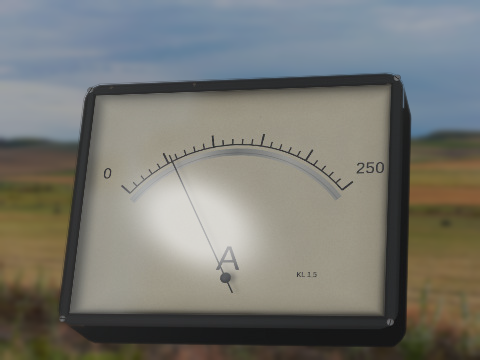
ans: {"value": 55, "unit": "A"}
